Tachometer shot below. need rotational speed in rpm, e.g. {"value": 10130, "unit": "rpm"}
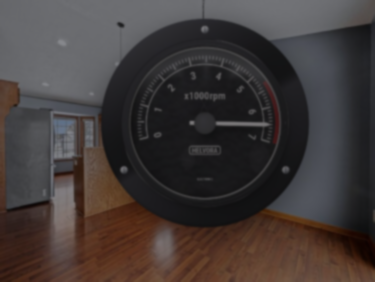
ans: {"value": 6500, "unit": "rpm"}
